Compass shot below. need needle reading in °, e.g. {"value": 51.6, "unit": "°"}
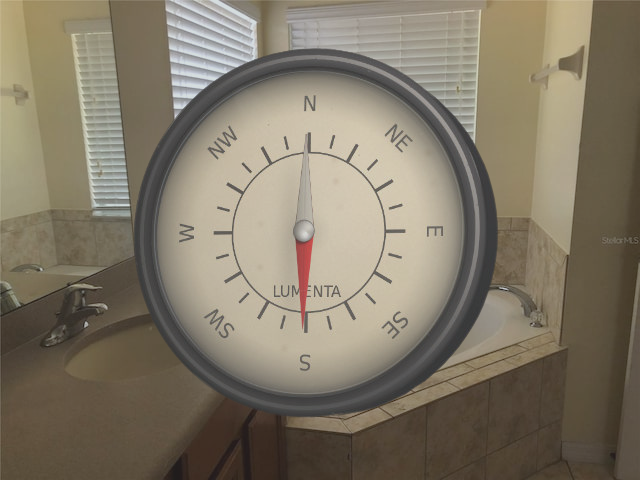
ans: {"value": 180, "unit": "°"}
